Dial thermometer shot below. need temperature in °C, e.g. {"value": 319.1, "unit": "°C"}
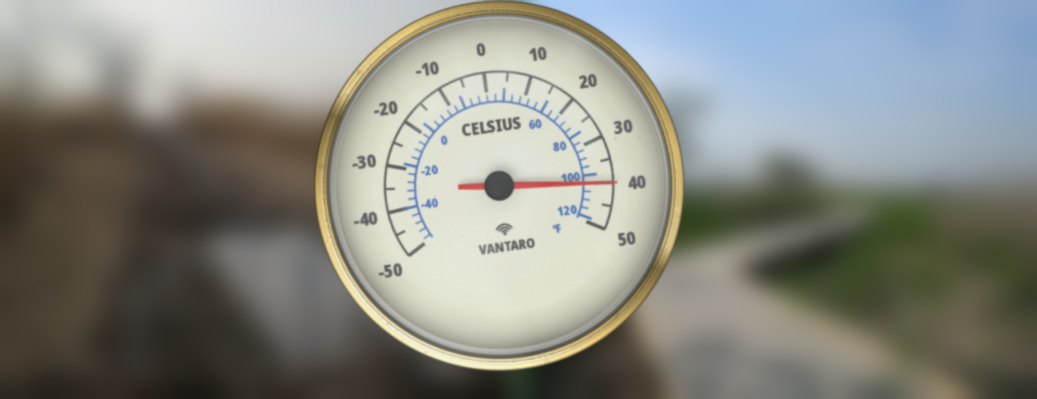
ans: {"value": 40, "unit": "°C"}
